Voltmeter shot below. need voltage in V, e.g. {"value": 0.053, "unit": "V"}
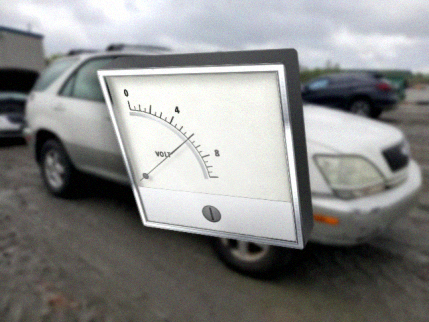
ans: {"value": 6, "unit": "V"}
